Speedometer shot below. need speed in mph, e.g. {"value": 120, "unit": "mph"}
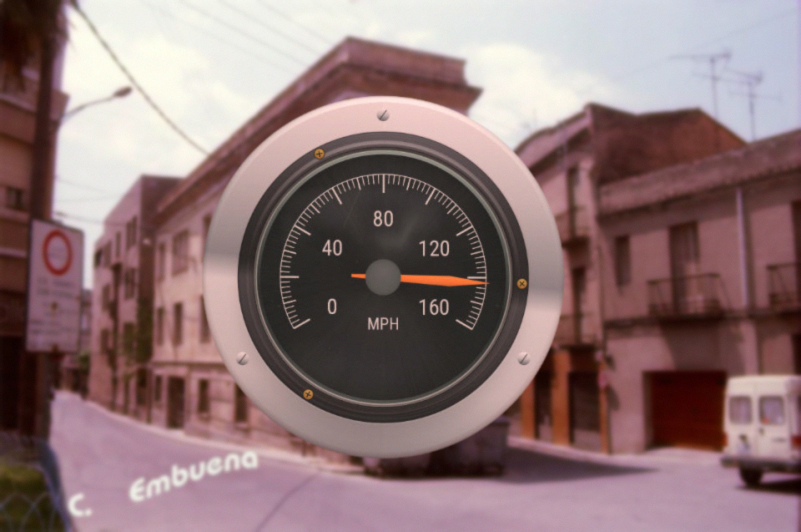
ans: {"value": 142, "unit": "mph"}
